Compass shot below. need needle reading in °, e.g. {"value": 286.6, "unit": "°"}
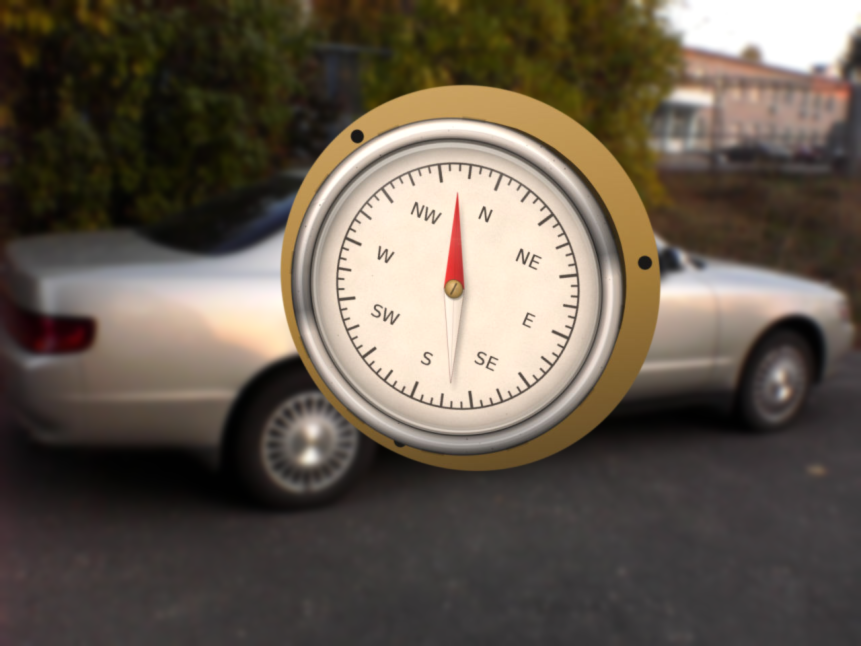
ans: {"value": 340, "unit": "°"}
